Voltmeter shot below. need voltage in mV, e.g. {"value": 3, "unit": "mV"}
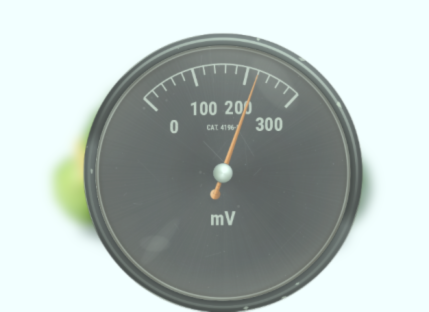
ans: {"value": 220, "unit": "mV"}
